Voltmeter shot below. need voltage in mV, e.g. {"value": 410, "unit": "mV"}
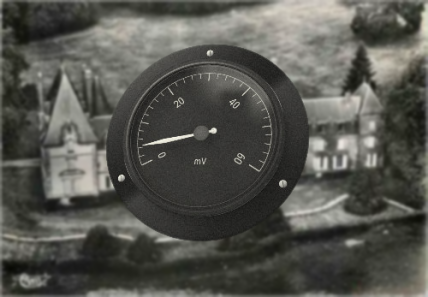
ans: {"value": 4, "unit": "mV"}
